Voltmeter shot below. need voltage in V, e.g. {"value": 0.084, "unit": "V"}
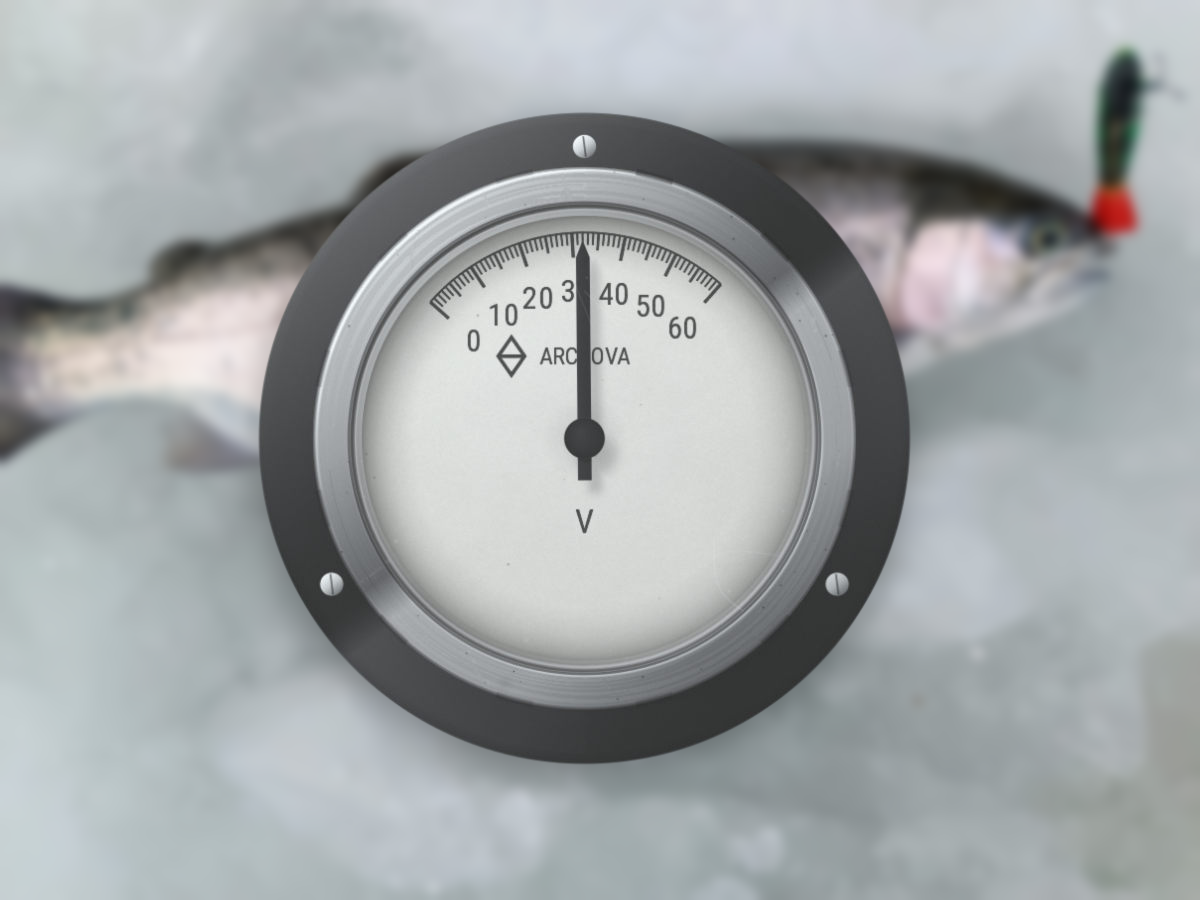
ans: {"value": 32, "unit": "V"}
